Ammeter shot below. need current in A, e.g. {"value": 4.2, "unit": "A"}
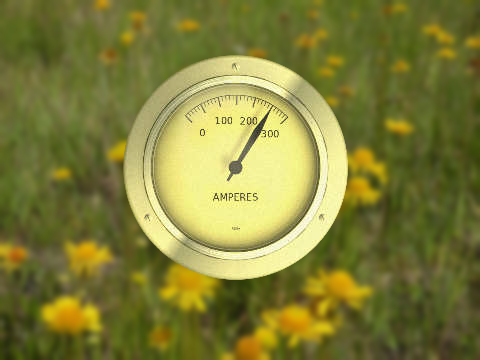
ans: {"value": 250, "unit": "A"}
